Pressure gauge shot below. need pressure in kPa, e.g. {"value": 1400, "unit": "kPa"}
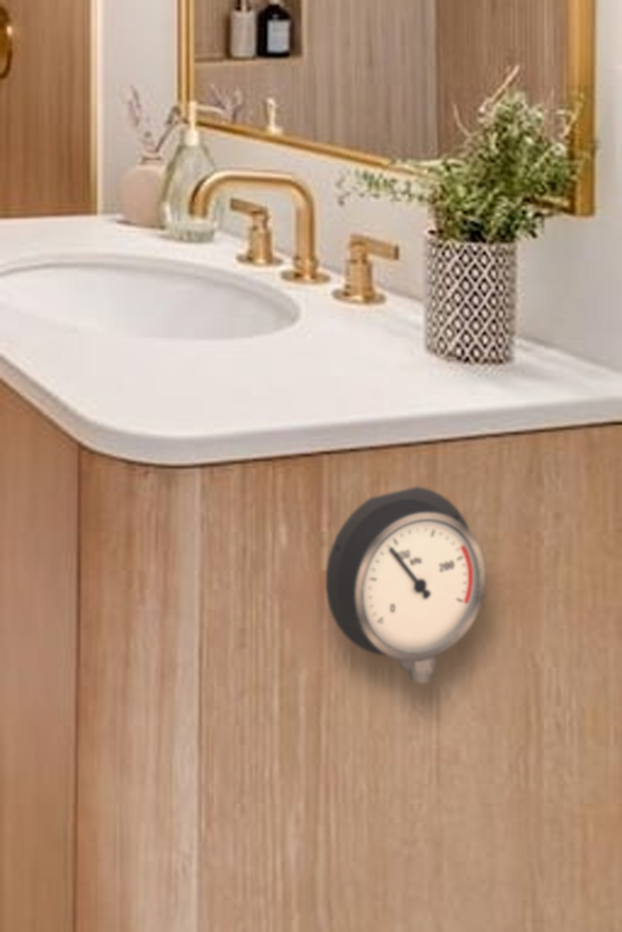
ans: {"value": 90, "unit": "kPa"}
